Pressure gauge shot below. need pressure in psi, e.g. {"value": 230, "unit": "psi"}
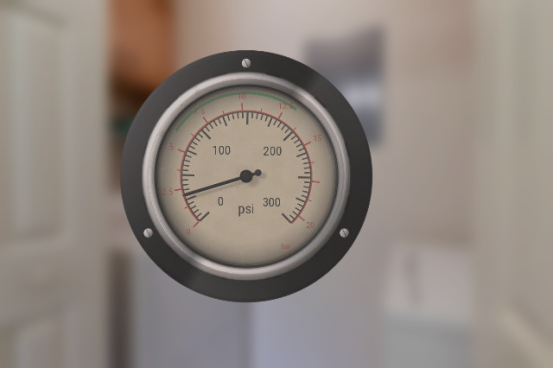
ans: {"value": 30, "unit": "psi"}
